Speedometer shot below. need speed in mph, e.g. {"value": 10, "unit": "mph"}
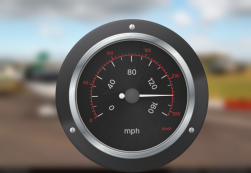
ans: {"value": 140, "unit": "mph"}
